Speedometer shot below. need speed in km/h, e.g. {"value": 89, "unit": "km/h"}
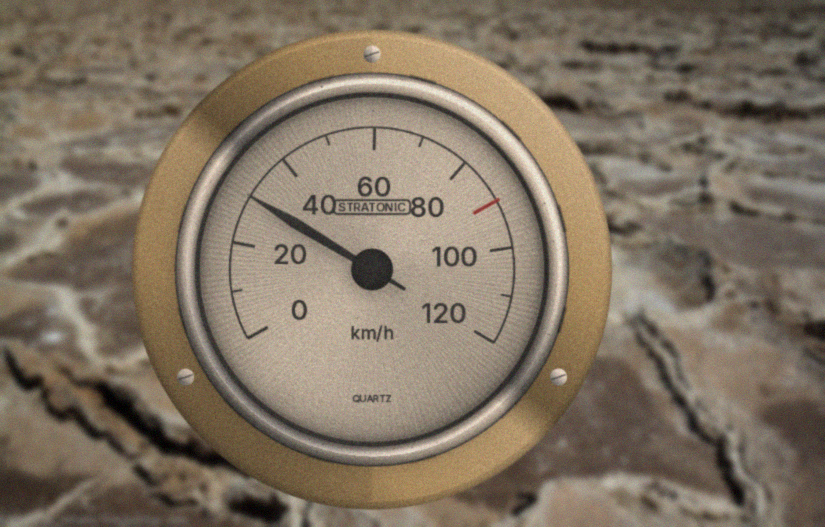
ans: {"value": 30, "unit": "km/h"}
